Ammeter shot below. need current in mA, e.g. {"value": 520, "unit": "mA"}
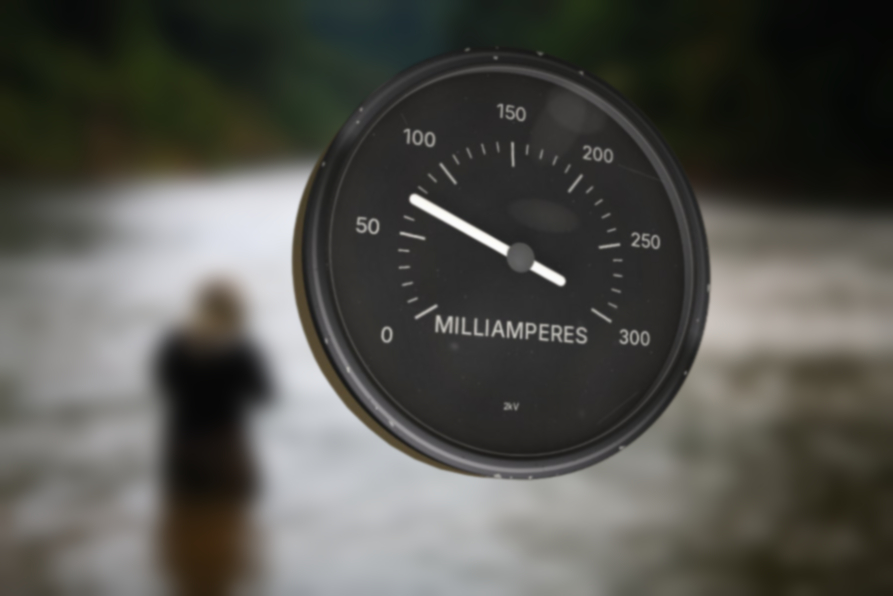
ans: {"value": 70, "unit": "mA"}
